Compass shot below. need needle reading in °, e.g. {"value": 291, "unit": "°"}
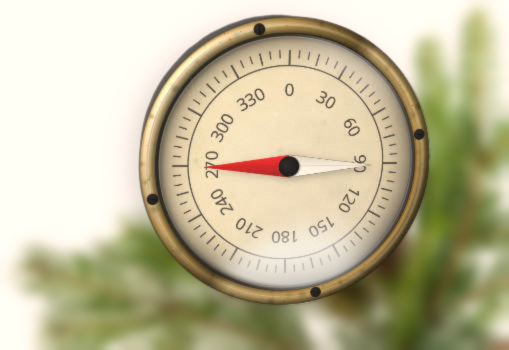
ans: {"value": 270, "unit": "°"}
